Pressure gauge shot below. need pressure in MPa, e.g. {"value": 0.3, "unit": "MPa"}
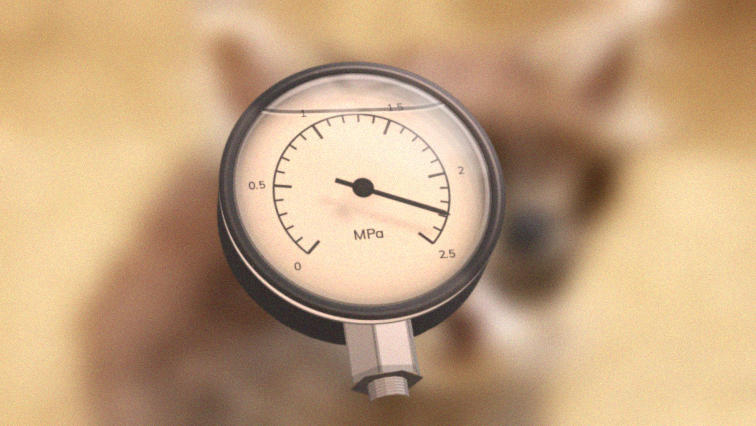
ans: {"value": 2.3, "unit": "MPa"}
